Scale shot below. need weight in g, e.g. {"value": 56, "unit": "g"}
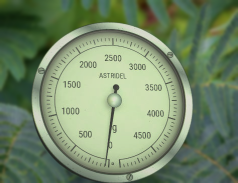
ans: {"value": 50, "unit": "g"}
